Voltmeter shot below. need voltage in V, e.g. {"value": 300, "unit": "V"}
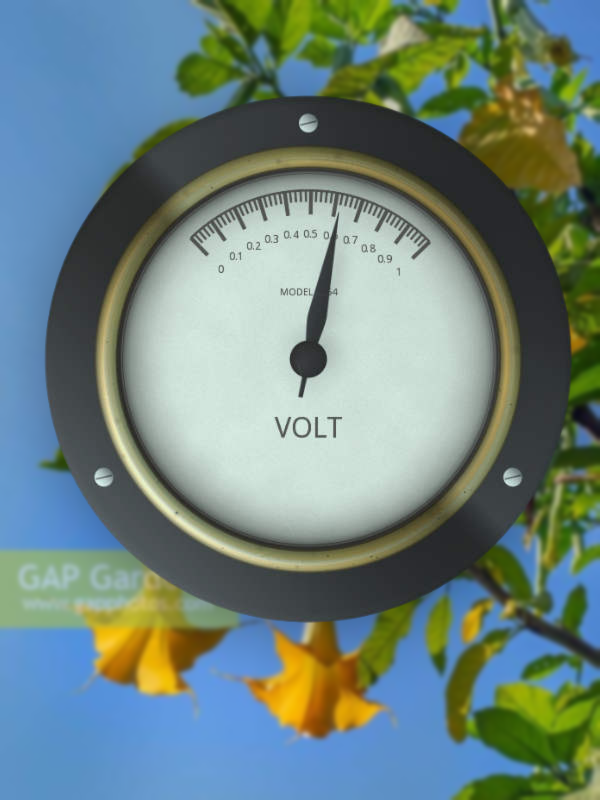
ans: {"value": 0.62, "unit": "V"}
